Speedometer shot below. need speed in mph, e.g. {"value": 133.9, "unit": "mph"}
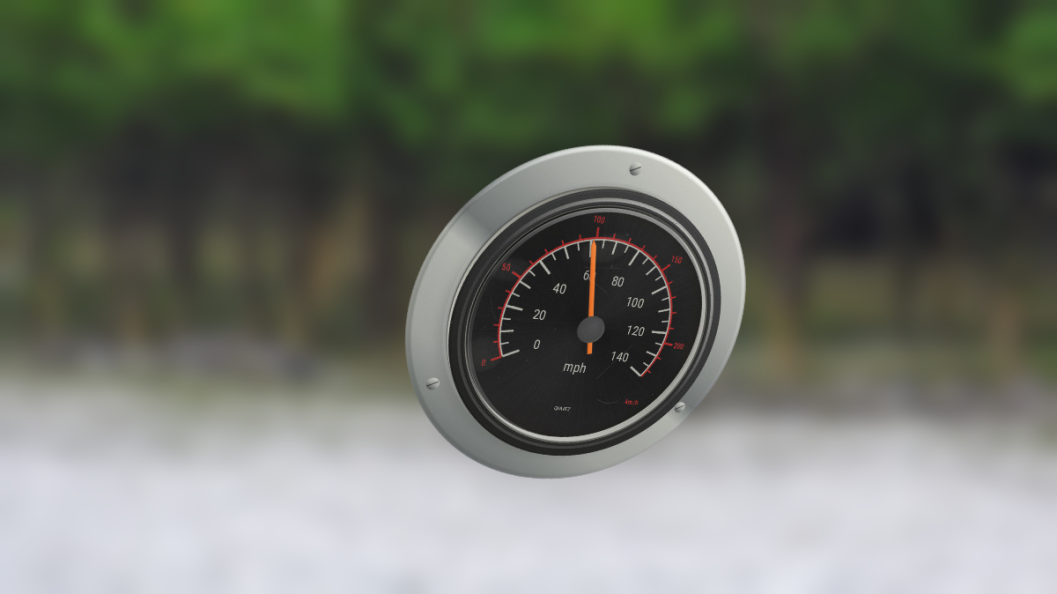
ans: {"value": 60, "unit": "mph"}
